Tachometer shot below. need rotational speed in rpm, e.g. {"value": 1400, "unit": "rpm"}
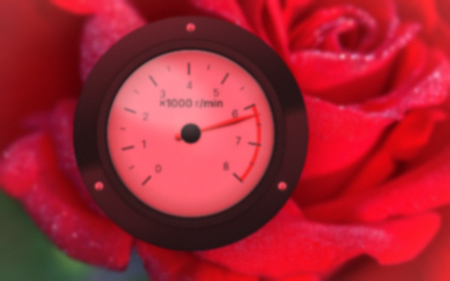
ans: {"value": 6250, "unit": "rpm"}
